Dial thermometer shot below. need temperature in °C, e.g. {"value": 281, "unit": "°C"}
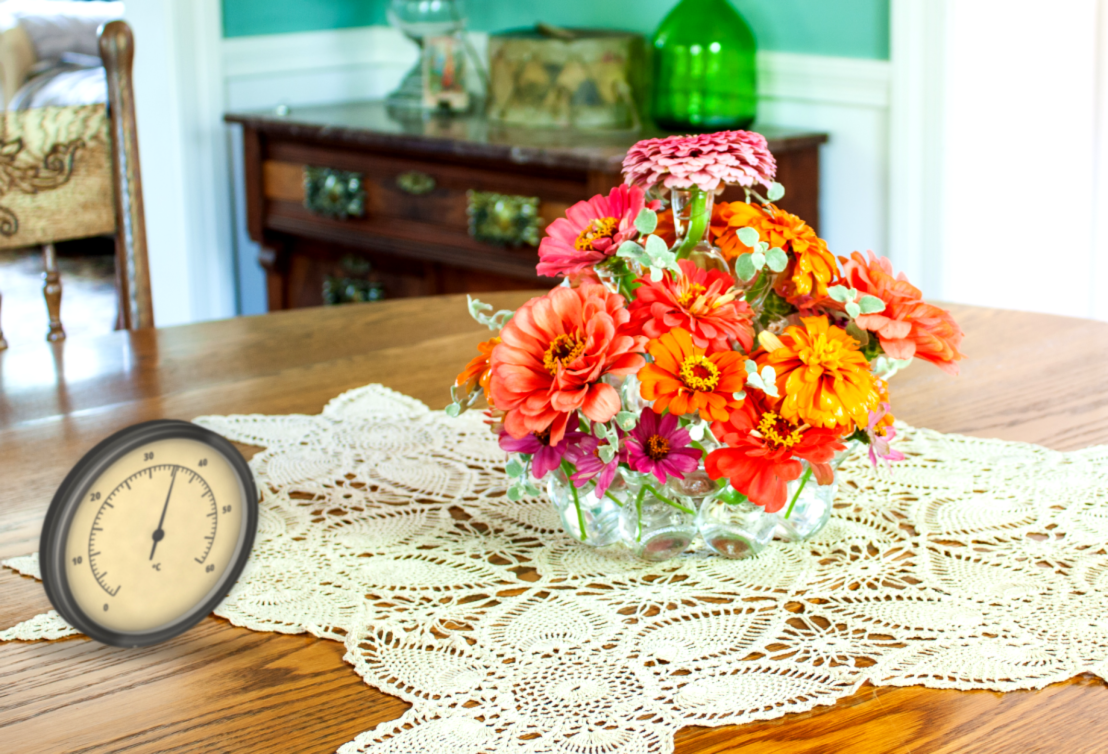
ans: {"value": 35, "unit": "°C"}
